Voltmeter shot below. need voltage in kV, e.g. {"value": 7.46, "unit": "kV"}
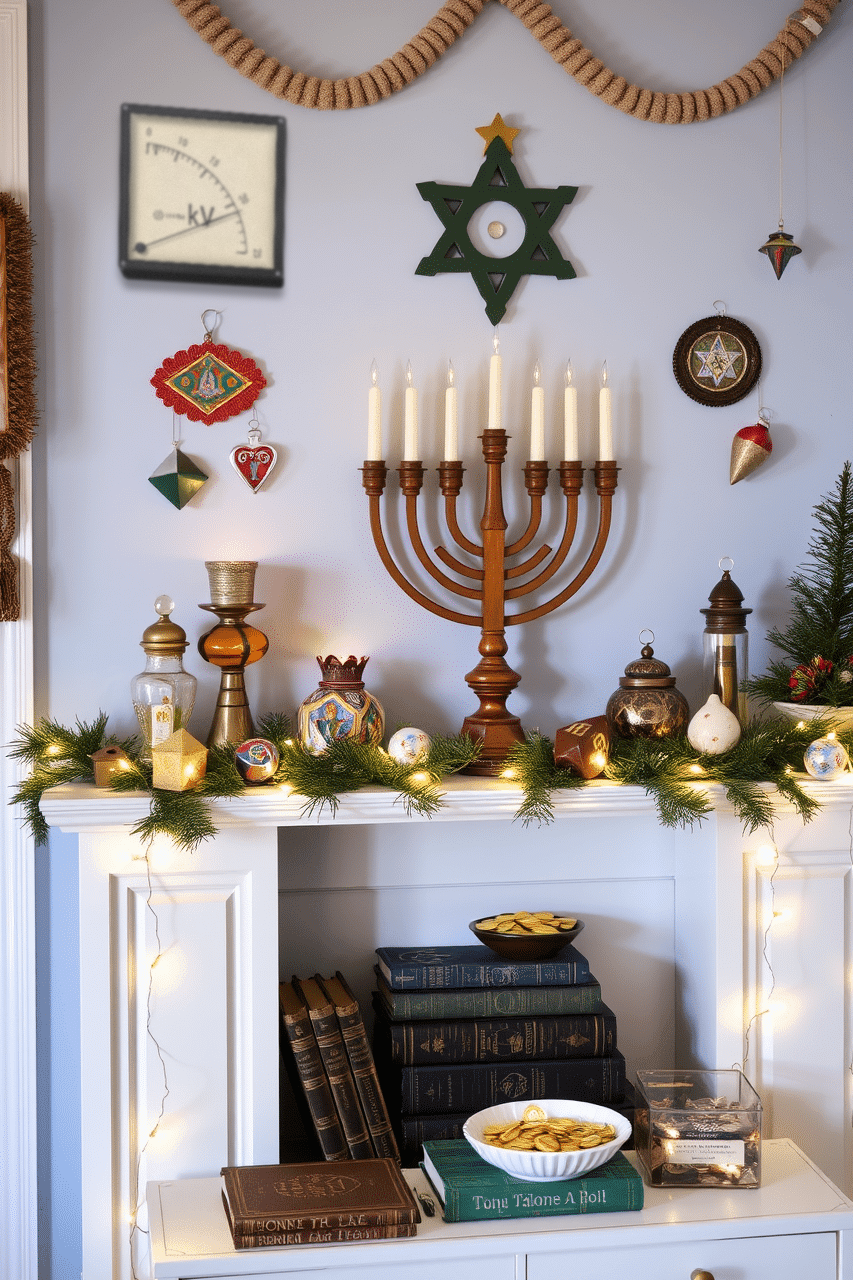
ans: {"value": 21, "unit": "kV"}
